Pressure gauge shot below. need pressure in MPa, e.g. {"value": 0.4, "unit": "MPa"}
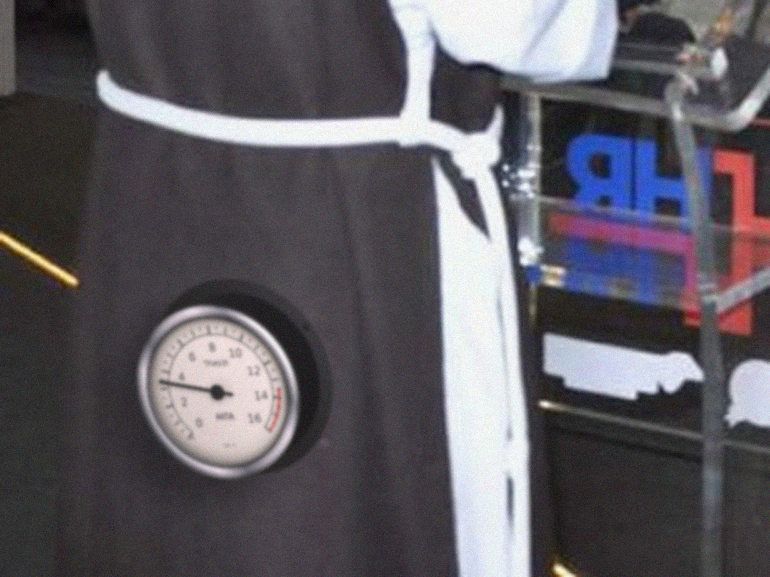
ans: {"value": 3.5, "unit": "MPa"}
